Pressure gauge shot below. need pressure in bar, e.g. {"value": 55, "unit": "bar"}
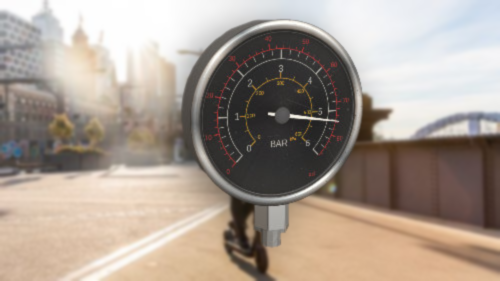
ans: {"value": 5.2, "unit": "bar"}
